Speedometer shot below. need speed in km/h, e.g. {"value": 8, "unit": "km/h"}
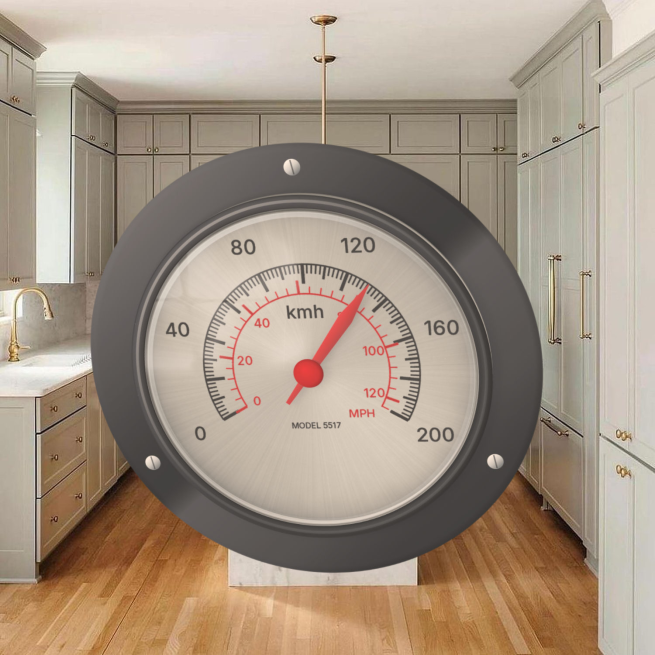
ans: {"value": 130, "unit": "km/h"}
